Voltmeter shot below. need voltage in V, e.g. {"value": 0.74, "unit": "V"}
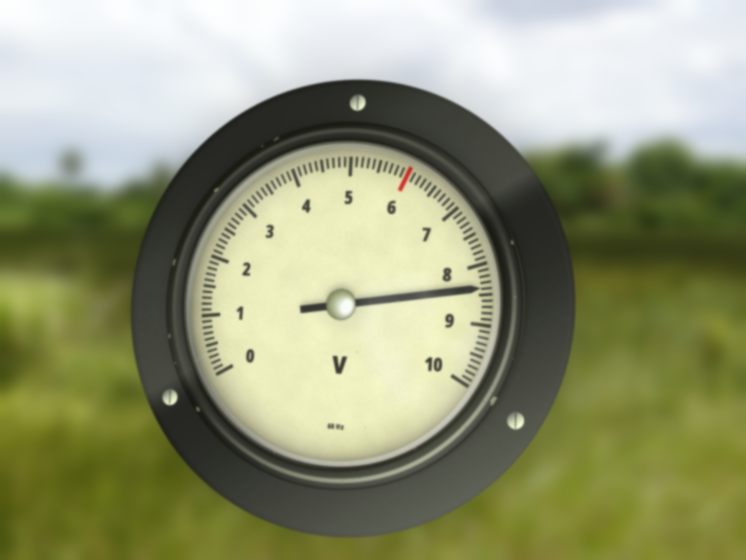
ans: {"value": 8.4, "unit": "V"}
